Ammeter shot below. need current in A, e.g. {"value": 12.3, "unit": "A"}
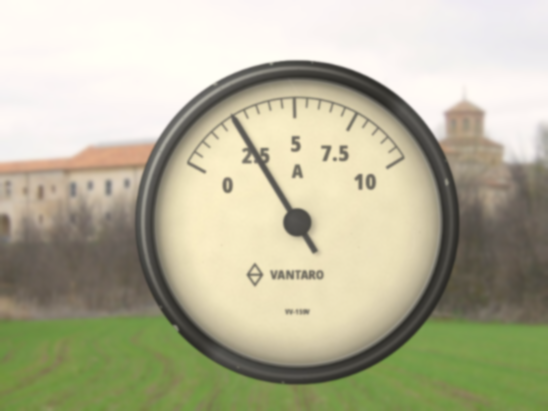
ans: {"value": 2.5, "unit": "A"}
